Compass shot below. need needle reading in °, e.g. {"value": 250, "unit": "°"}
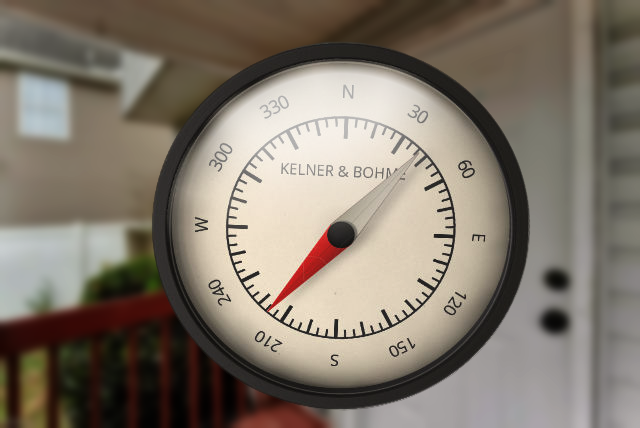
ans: {"value": 220, "unit": "°"}
